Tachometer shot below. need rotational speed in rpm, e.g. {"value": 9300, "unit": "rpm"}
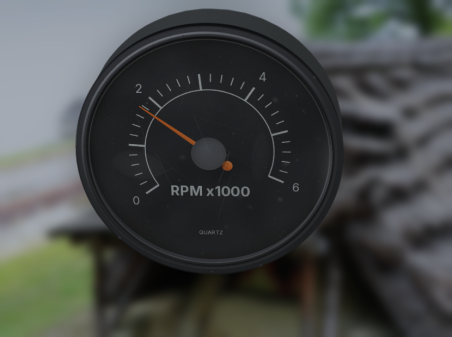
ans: {"value": 1800, "unit": "rpm"}
